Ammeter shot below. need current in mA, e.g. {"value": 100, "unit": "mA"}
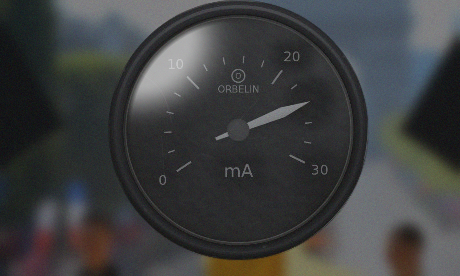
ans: {"value": 24, "unit": "mA"}
